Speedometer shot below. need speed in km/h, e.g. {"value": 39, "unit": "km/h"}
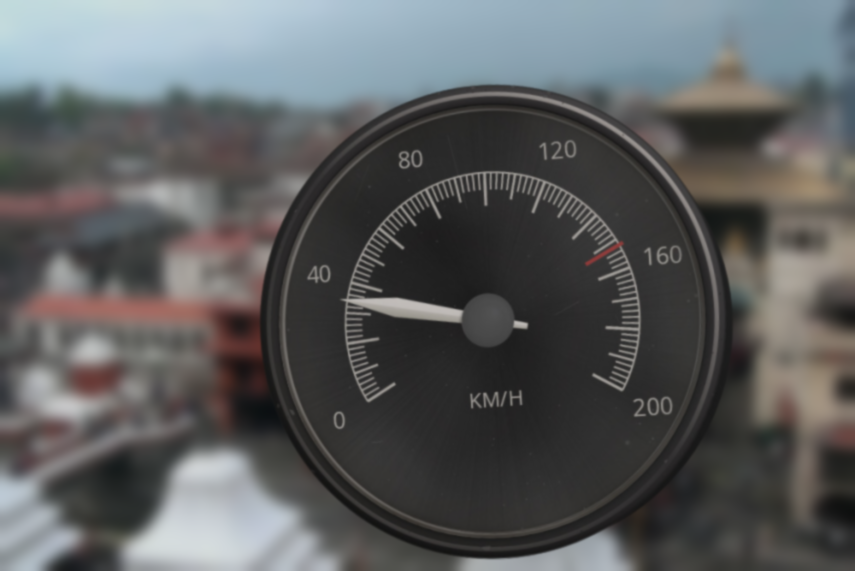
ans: {"value": 34, "unit": "km/h"}
